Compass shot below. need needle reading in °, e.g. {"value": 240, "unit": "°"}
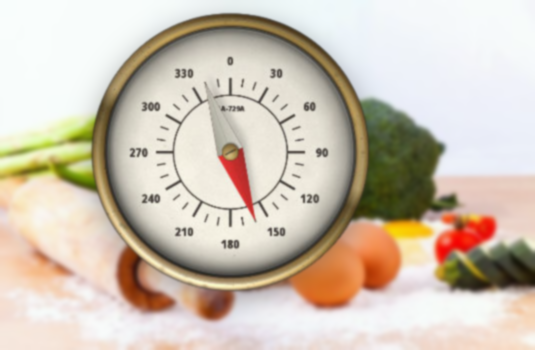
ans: {"value": 160, "unit": "°"}
